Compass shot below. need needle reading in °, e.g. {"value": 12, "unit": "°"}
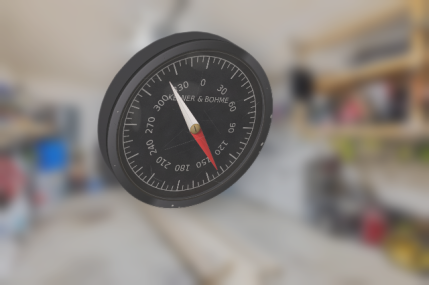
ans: {"value": 140, "unit": "°"}
